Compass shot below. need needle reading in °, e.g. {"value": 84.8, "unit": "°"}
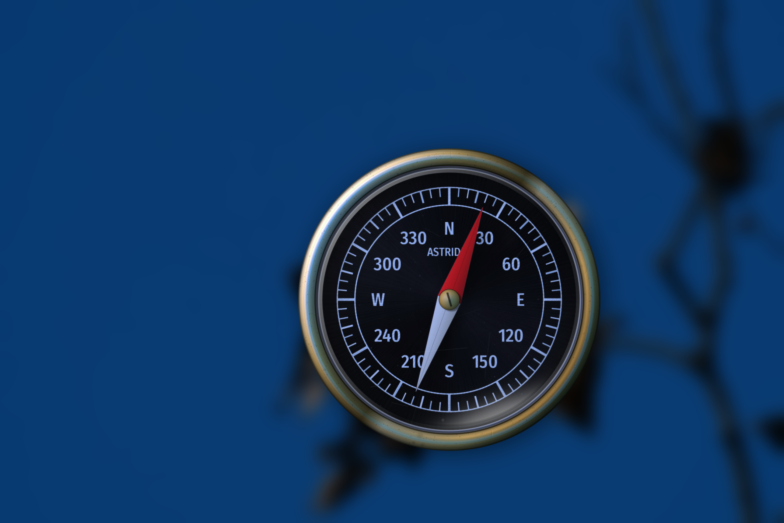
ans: {"value": 20, "unit": "°"}
